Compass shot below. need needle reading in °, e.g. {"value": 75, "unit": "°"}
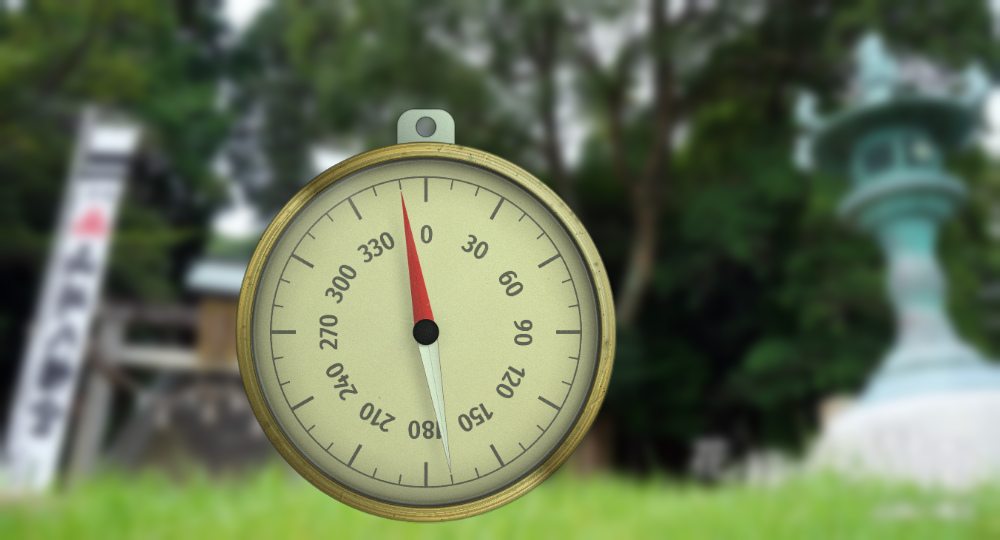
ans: {"value": 350, "unit": "°"}
